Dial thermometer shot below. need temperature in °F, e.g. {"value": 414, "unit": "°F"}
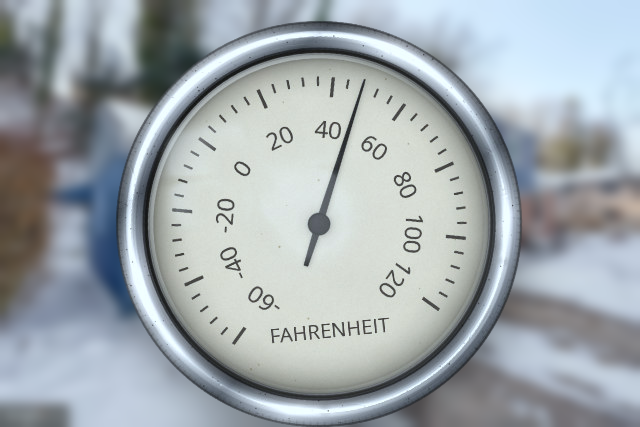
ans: {"value": 48, "unit": "°F"}
